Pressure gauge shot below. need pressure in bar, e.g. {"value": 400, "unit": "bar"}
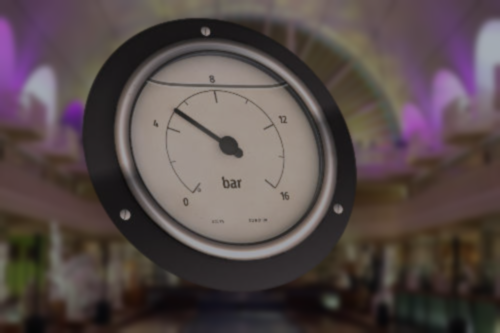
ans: {"value": 5, "unit": "bar"}
